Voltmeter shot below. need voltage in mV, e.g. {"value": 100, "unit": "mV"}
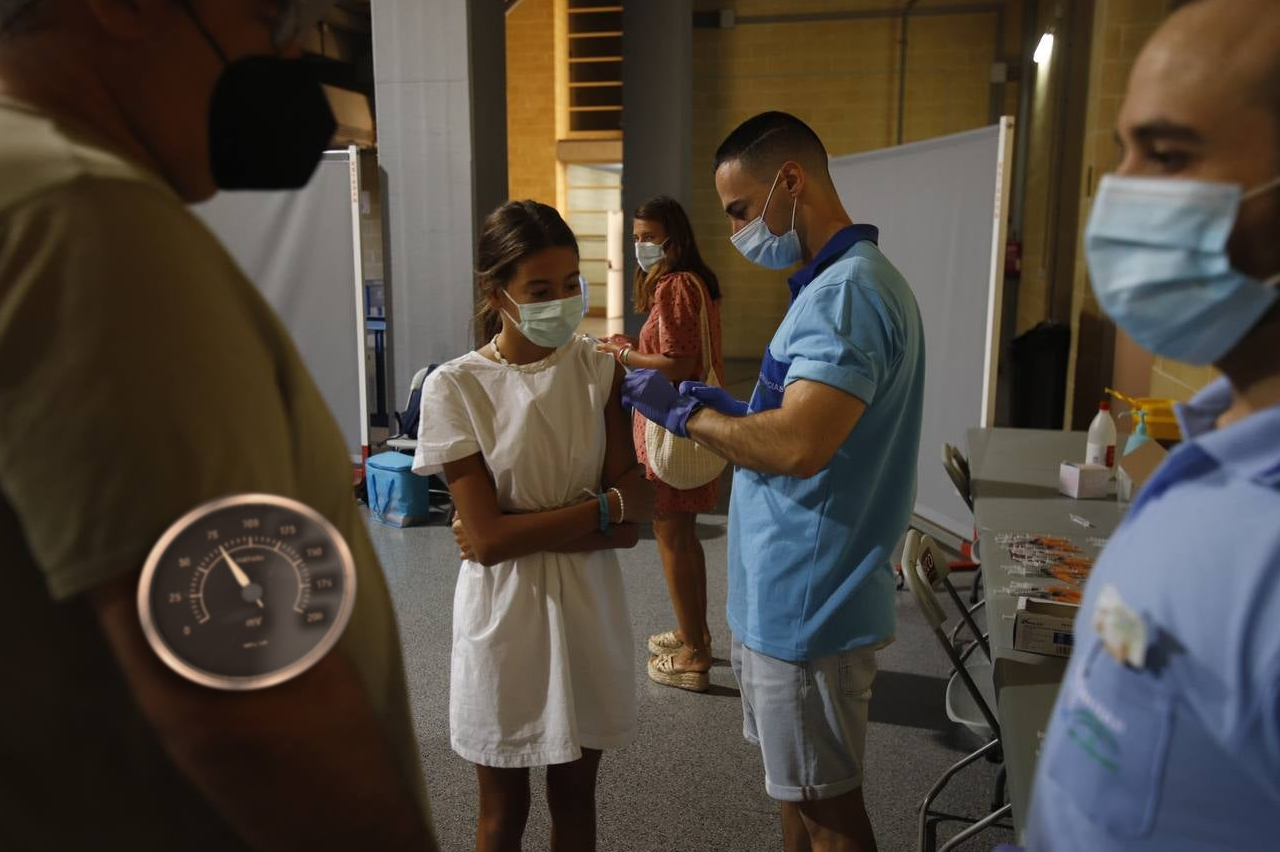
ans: {"value": 75, "unit": "mV"}
